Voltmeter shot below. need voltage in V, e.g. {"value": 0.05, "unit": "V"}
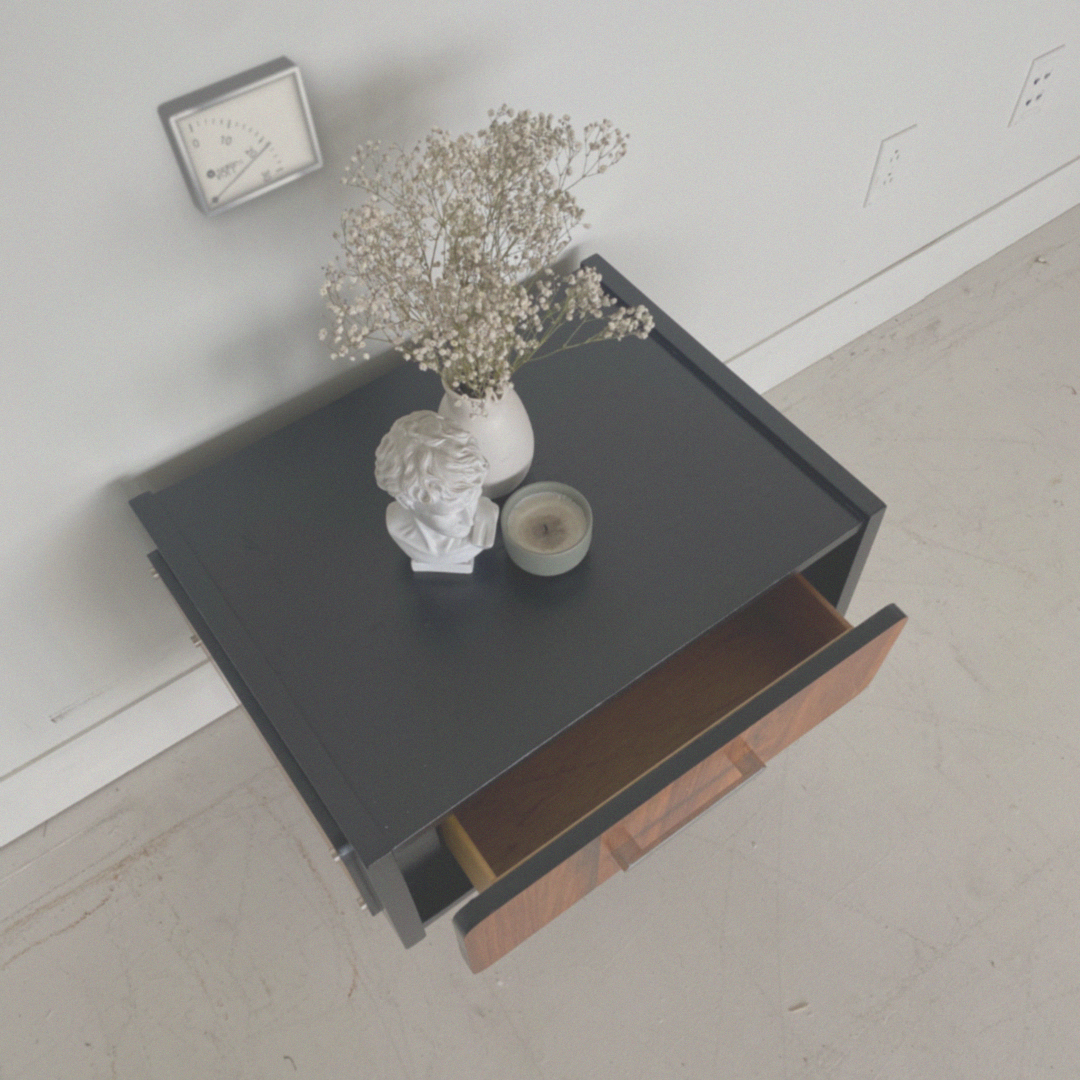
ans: {"value": 22, "unit": "V"}
